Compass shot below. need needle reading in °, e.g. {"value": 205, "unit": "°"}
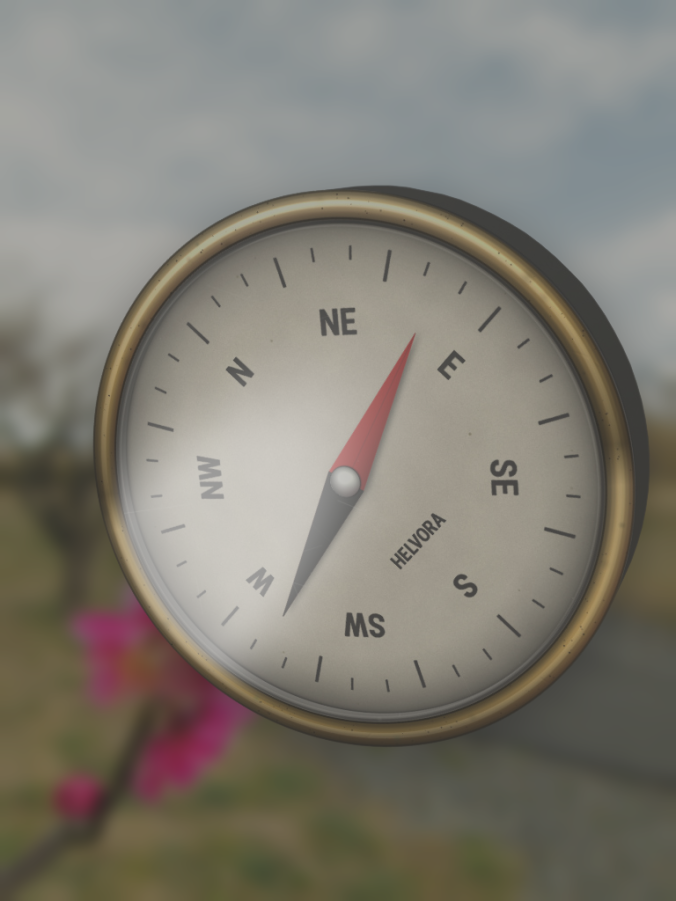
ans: {"value": 75, "unit": "°"}
